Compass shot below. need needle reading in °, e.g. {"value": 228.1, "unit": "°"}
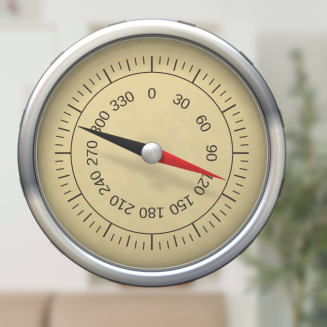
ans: {"value": 110, "unit": "°"}
